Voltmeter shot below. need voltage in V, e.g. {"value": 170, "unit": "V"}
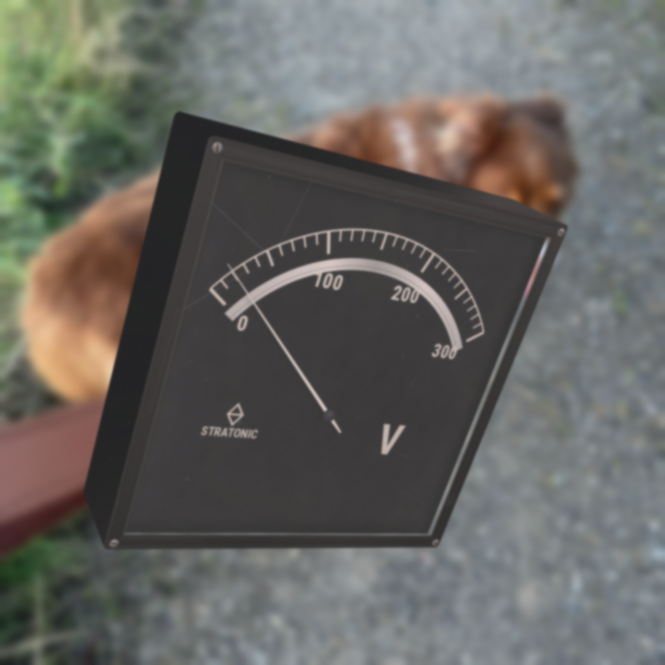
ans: {"value": 20, "unit": "V"}
